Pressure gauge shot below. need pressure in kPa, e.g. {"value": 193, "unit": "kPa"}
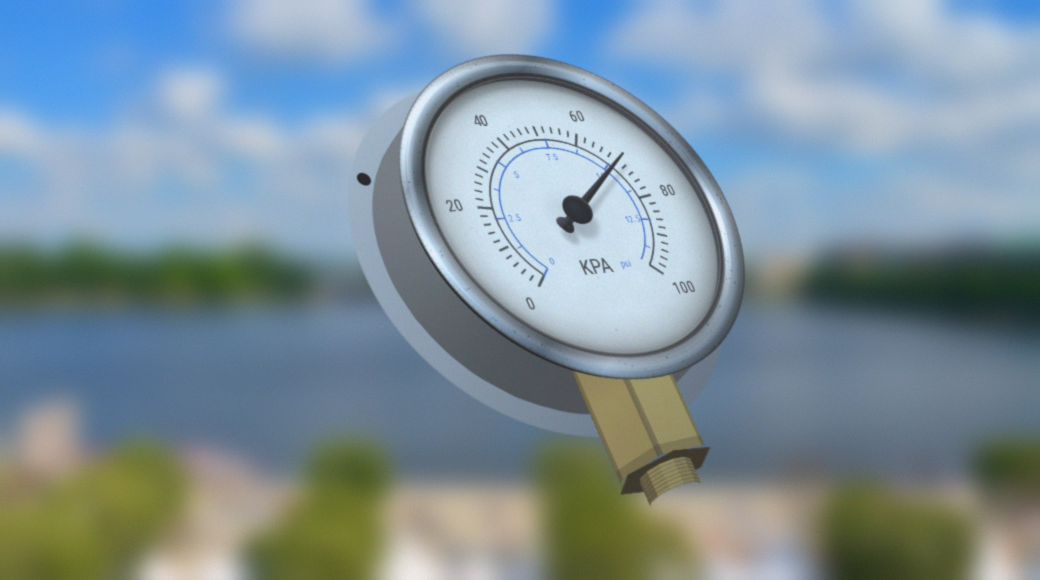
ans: {"value": 70, "unit": "kPa"}
